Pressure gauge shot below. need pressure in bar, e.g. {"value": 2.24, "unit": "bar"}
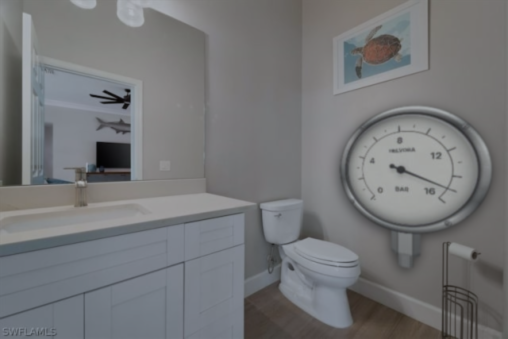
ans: {"value": 15, "unit": "bar"}
